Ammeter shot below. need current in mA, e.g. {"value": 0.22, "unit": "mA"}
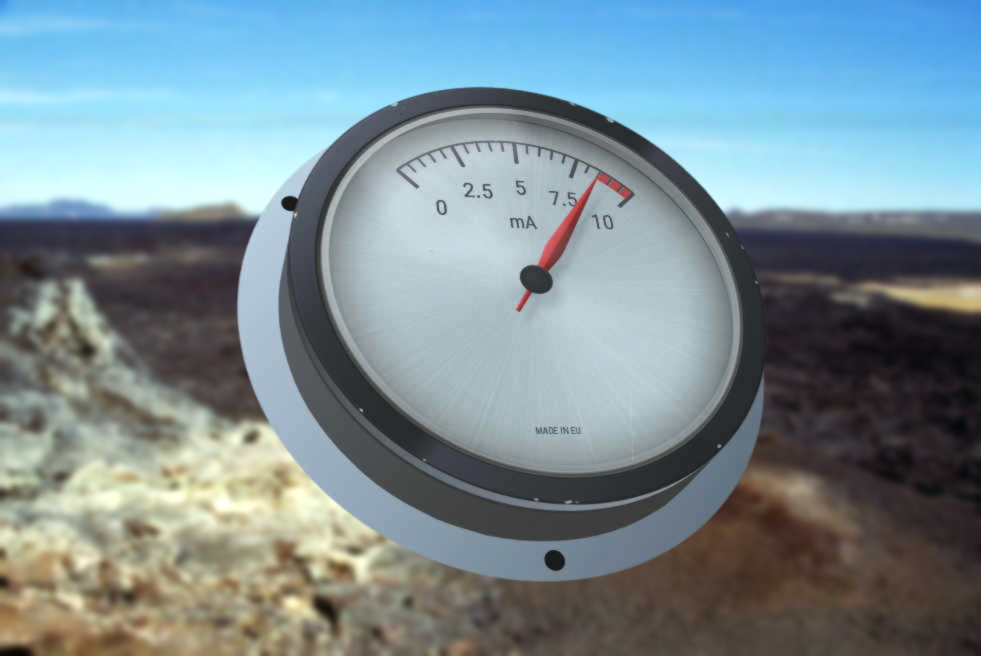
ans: {"value": 8.5, "unit": "mA"}
